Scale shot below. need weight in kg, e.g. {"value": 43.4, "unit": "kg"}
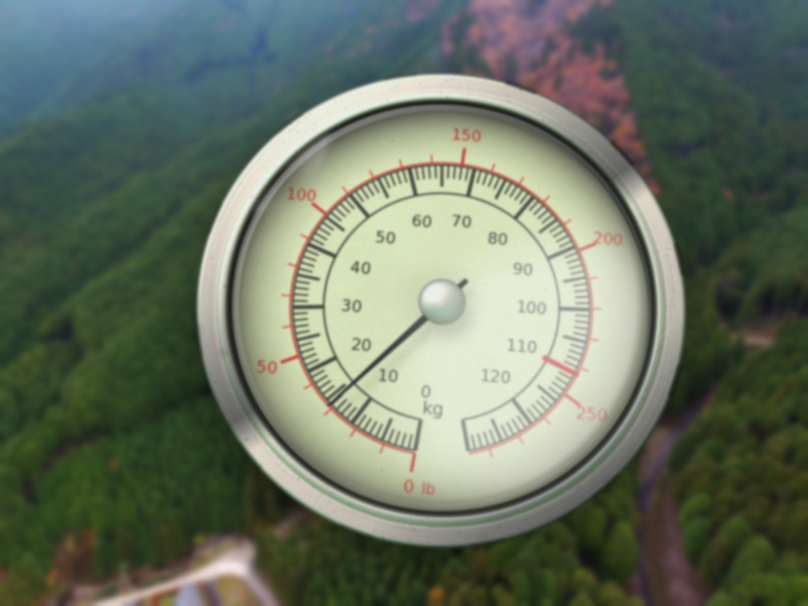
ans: {"value": 14, "unit": "kg"}
